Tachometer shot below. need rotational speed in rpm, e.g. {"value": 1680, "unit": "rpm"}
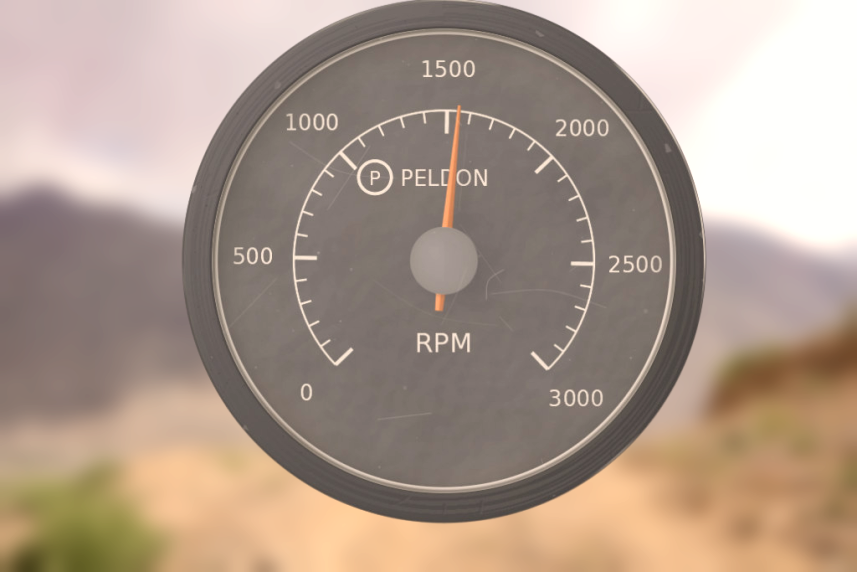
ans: {"value": 1550, "unit": "rpm"}
